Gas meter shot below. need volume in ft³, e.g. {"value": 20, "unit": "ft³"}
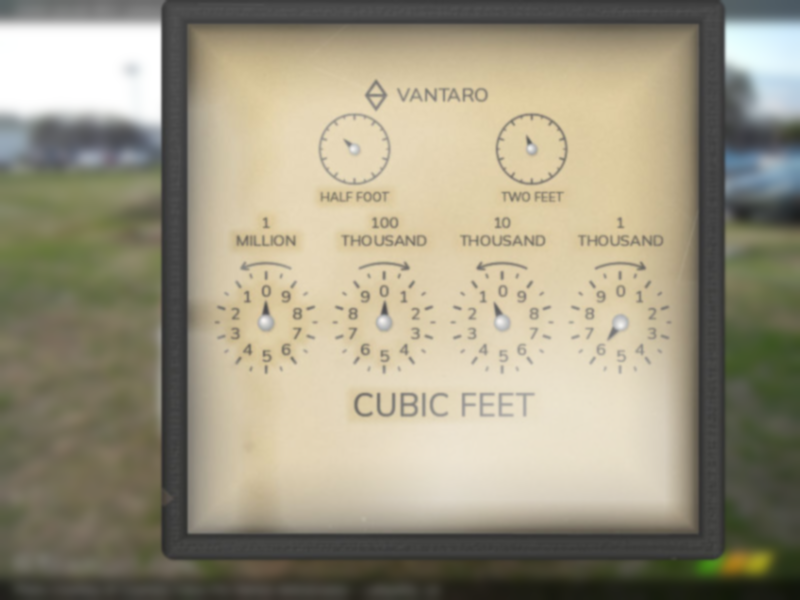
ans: {"value": 600, "unit": "ft³"}
